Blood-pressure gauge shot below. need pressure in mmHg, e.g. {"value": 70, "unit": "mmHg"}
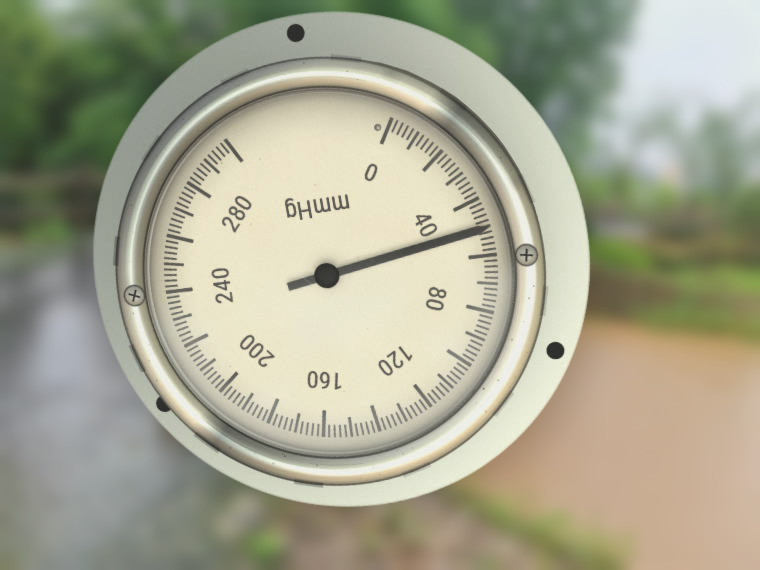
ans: {"value": 50, "unit": "mmHg"}
